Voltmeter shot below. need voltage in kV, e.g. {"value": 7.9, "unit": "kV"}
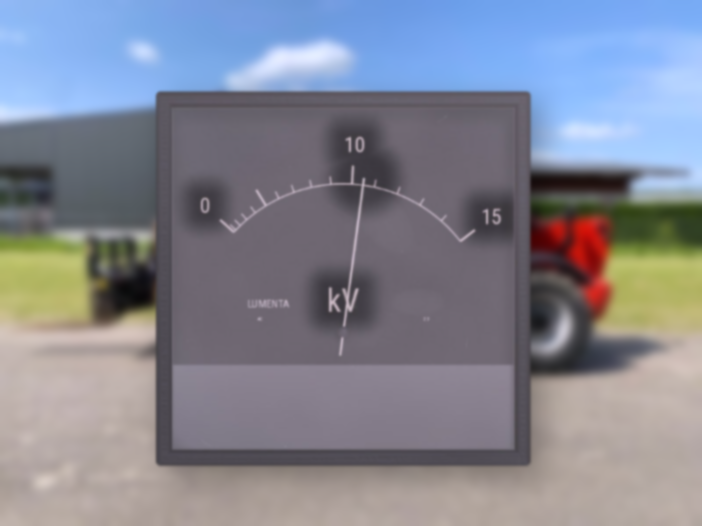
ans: {"value": 10.5, "unit": "kV"}
